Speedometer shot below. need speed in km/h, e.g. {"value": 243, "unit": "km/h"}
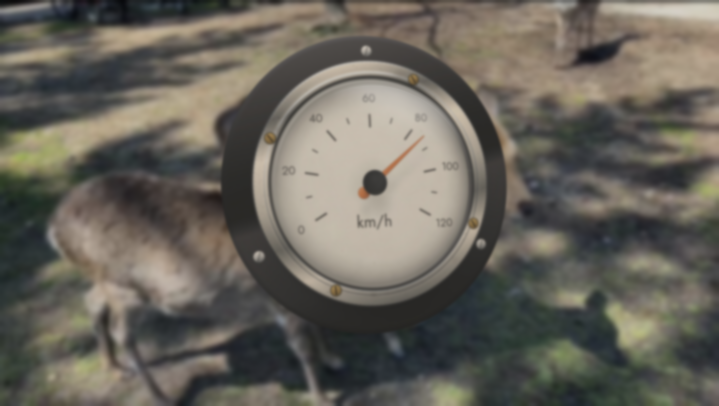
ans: {"value": 85, "unit": "km/h"}
